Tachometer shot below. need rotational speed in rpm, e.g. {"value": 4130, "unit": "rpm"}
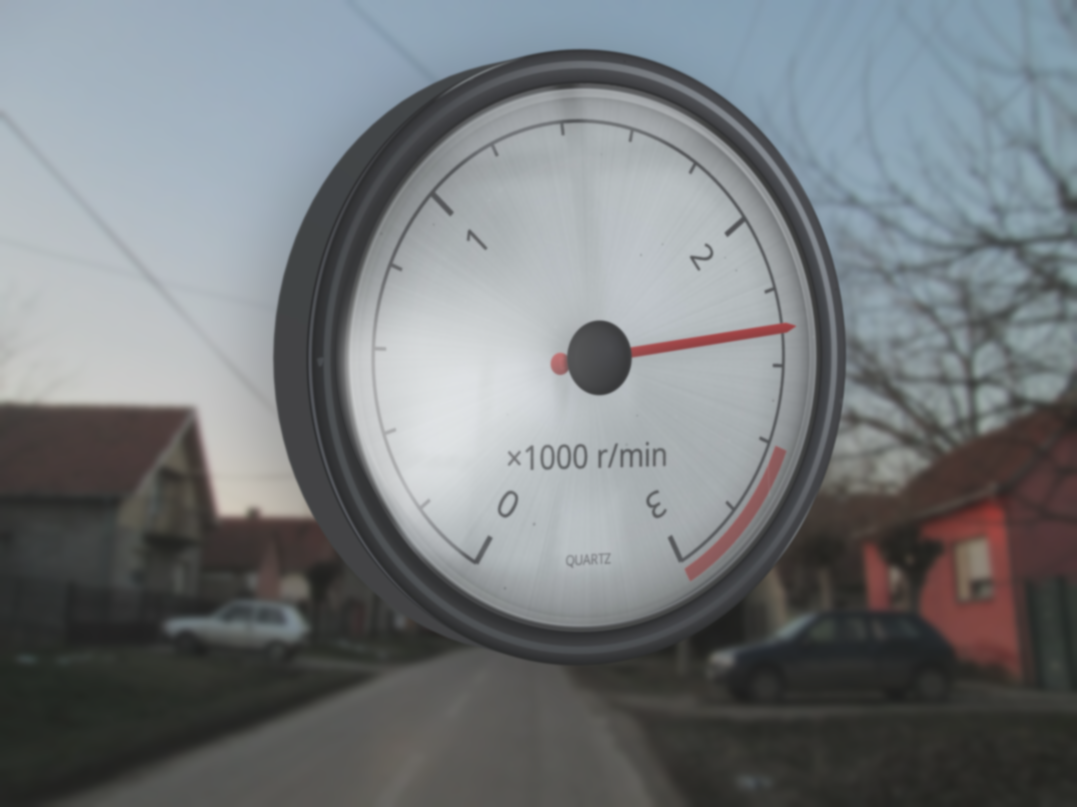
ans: {"value": 2300, "unit": "rpm"}
